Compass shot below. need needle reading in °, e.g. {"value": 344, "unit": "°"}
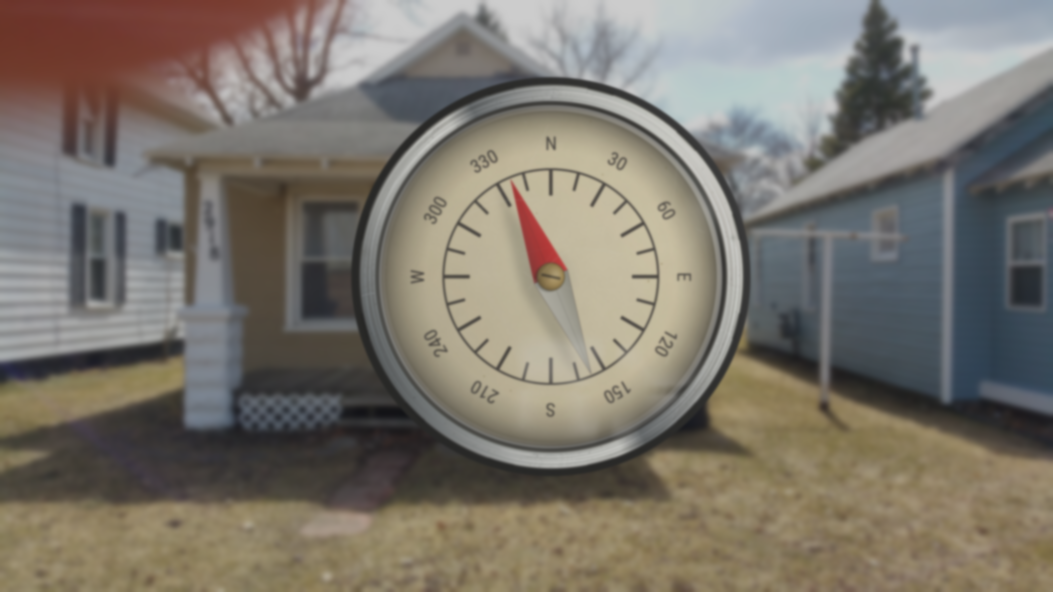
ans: {"value": 337.5, "unit": "°"}
